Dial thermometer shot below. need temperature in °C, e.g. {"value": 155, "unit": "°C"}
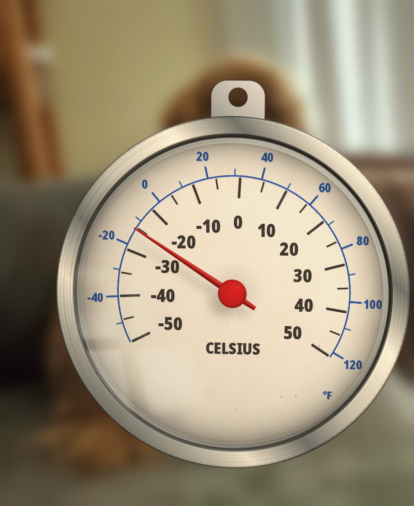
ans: {"value": -25, "unit": "°C"}
